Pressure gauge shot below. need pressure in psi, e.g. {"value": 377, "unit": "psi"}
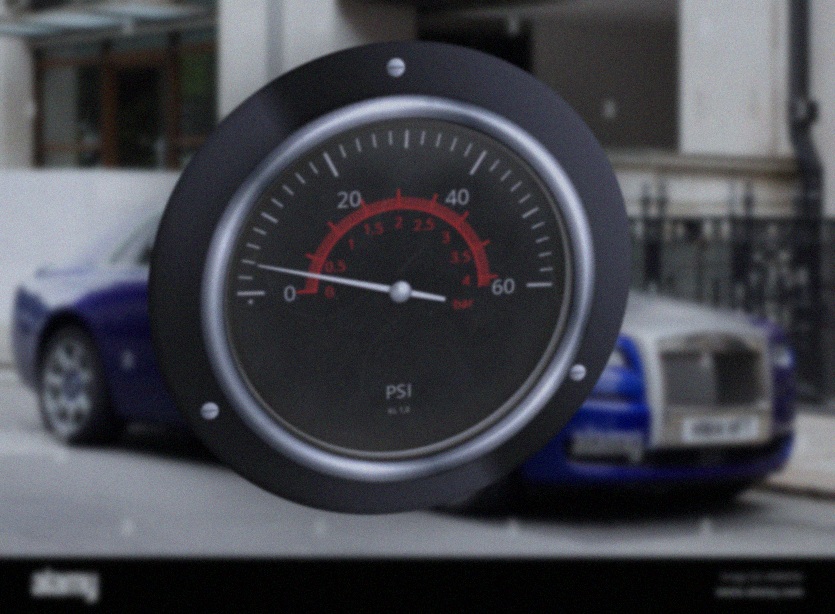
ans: {"value": 4, "unit": "psi"}
